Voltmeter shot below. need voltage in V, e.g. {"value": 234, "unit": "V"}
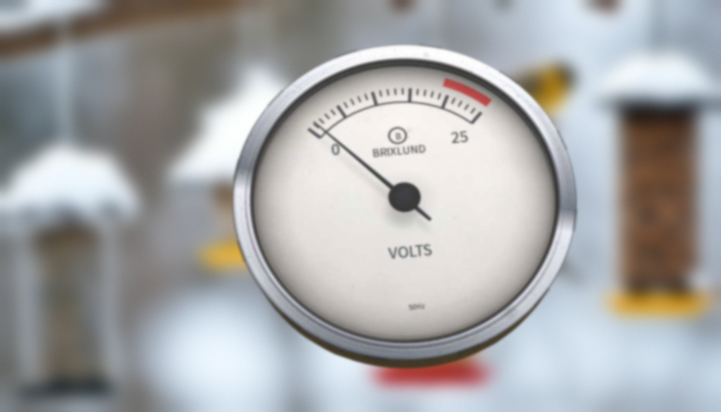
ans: {"value": 1, "unit": "V"}
